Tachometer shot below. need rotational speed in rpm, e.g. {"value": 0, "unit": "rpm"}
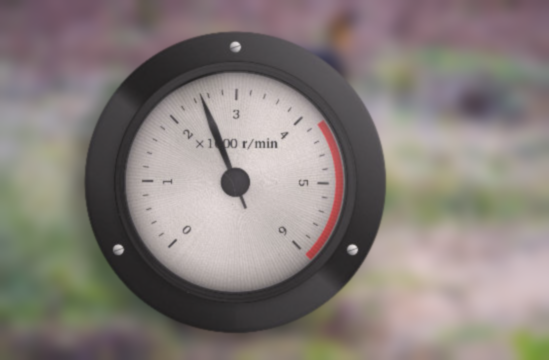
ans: {"value": 2500, "unit": "rpm"}
